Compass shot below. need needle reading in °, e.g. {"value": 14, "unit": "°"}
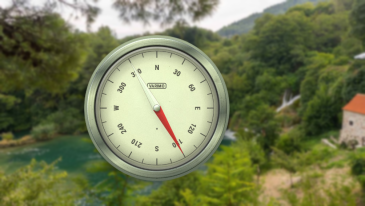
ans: {"value": 150, "unit": "°"}
